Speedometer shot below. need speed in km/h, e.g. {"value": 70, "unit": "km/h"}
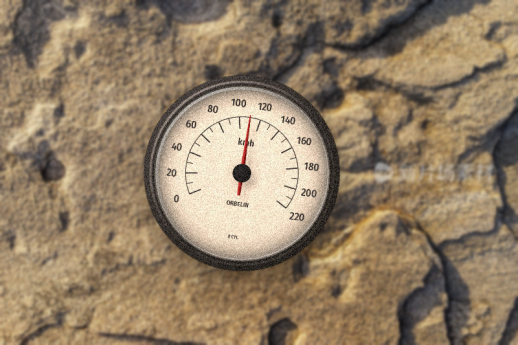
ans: {"value": 110, "unit": "km/h"}
